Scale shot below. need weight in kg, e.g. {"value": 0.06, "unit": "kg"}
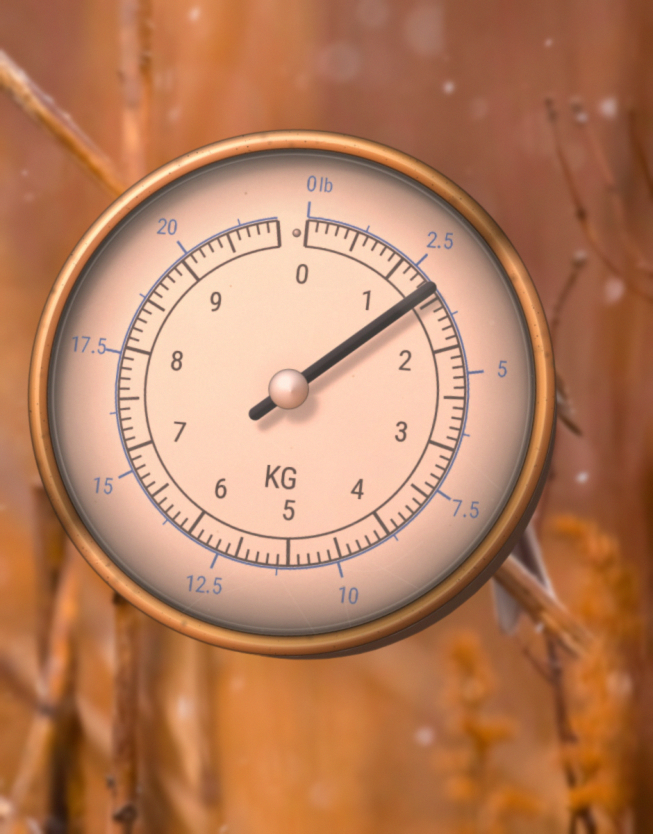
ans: {"value": 1.4, "unit": "kg"}
